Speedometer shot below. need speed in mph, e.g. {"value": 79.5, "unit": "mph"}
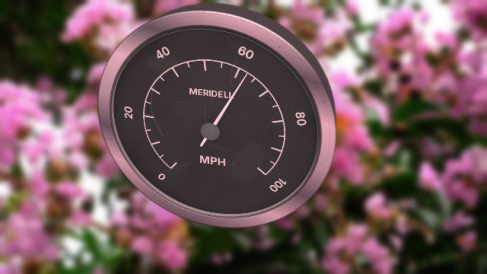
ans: {"value": 62.5, "unit": "mph"}
